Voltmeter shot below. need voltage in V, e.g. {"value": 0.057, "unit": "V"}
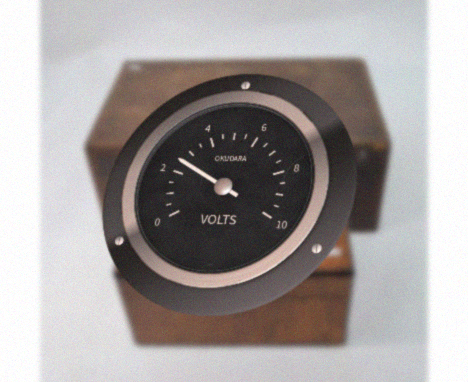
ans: {"value": 2.5, "unit": "V"}
